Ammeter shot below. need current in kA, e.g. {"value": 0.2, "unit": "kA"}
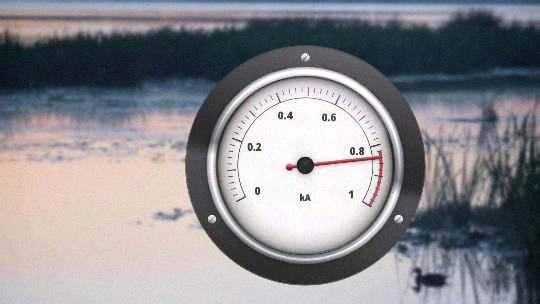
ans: {"value": 0.84, "unit": "kA"}
